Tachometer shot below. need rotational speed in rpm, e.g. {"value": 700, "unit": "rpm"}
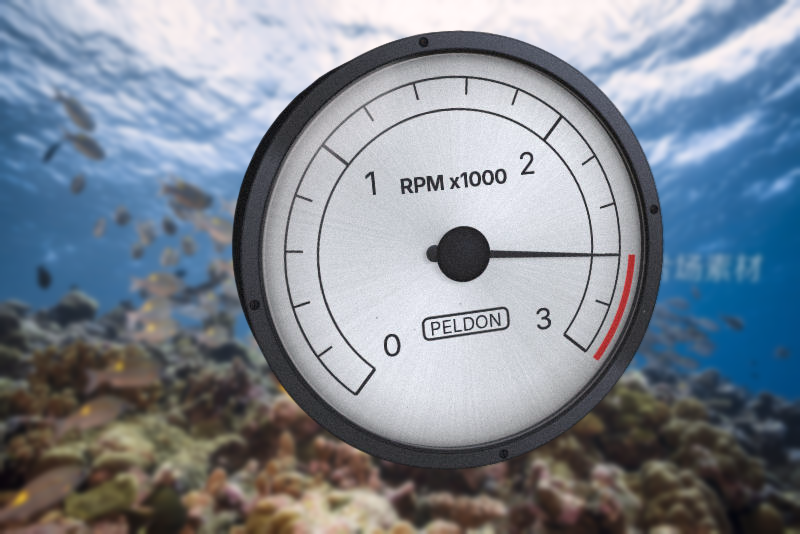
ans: {"value": 2600, "unit": "rpm"}
